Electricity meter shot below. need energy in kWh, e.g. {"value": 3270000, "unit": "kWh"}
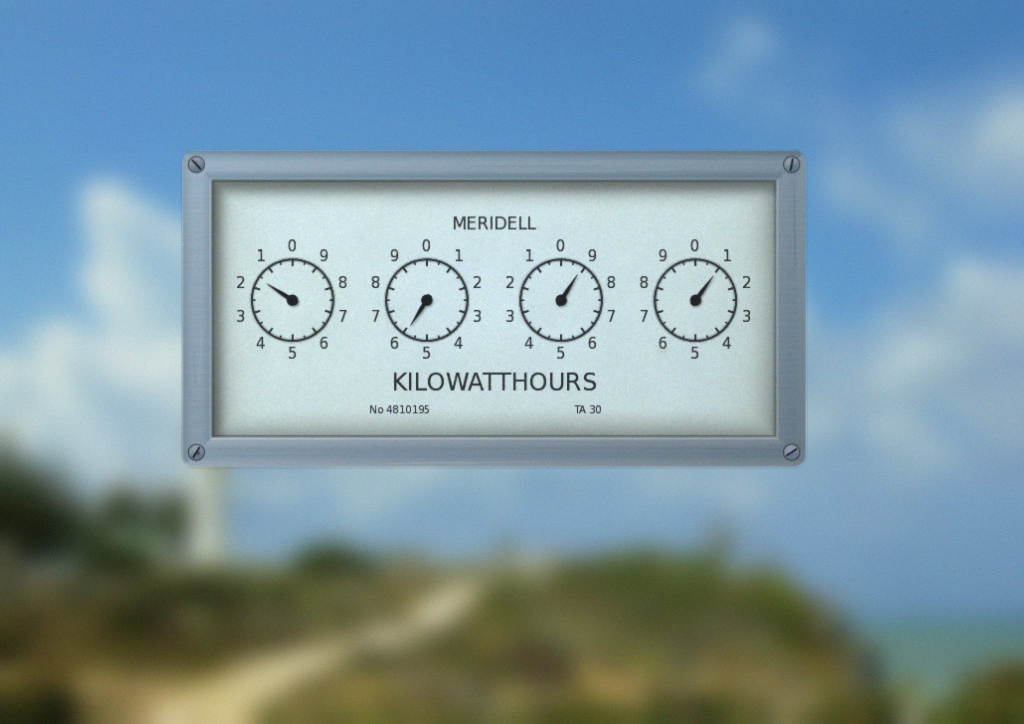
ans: {"value": 1591, "unit": "kWh"}
